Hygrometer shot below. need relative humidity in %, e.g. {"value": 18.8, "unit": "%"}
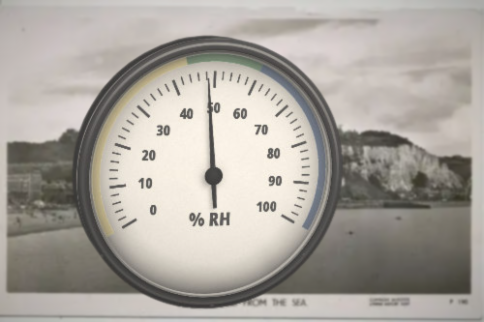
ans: {"value": 48, "unit": "%"}
